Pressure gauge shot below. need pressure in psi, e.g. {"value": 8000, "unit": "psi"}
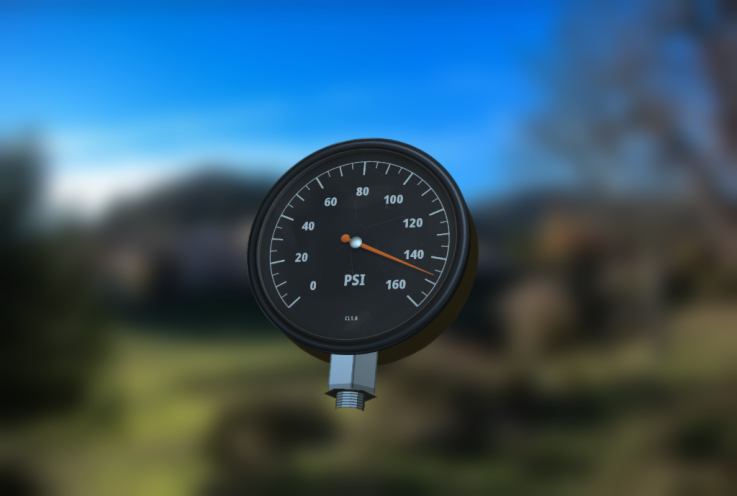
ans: {"value": 147.5, "unit": "psi"}
